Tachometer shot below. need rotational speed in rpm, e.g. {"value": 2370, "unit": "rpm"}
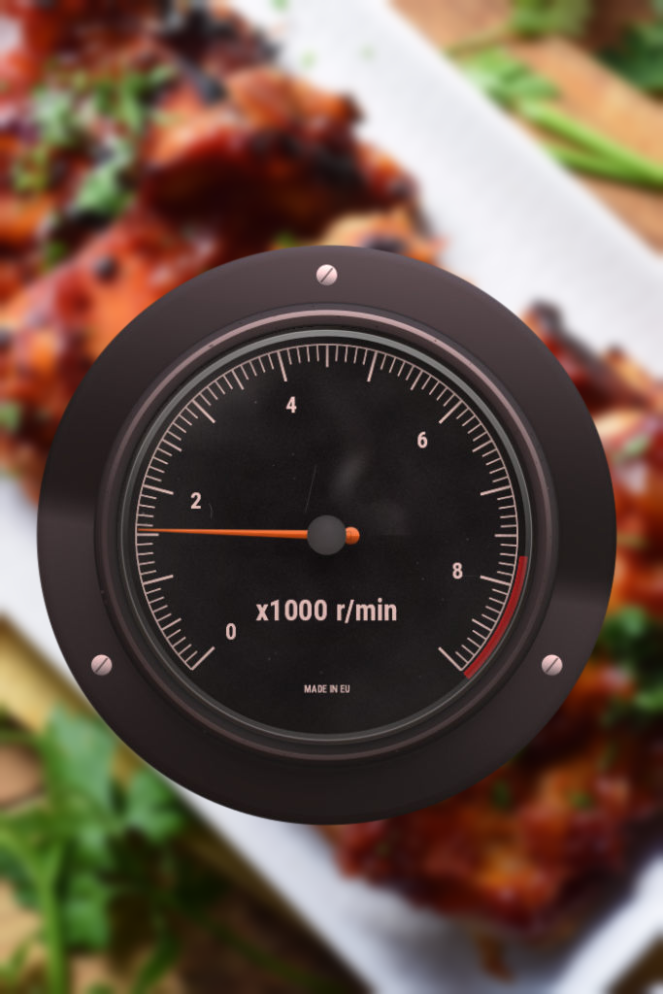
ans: {"value": 1550, "unit": "rpm"}
